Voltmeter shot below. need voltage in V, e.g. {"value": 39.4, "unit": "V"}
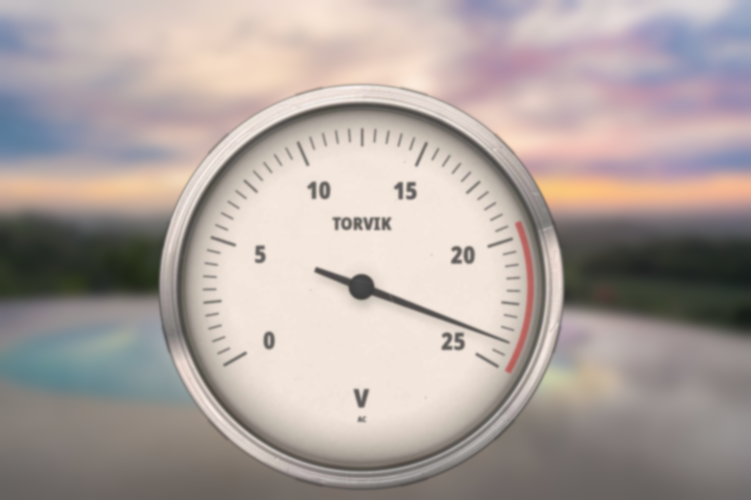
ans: {"value": 24, "unit": "V"}
